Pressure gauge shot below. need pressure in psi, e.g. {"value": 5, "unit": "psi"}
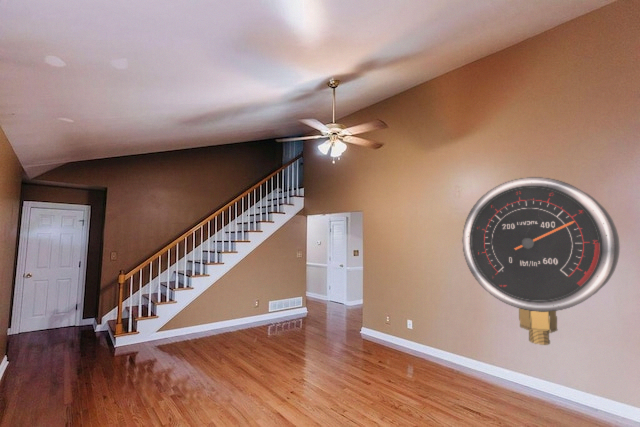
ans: {"value": 440, "unit": "psi"}
